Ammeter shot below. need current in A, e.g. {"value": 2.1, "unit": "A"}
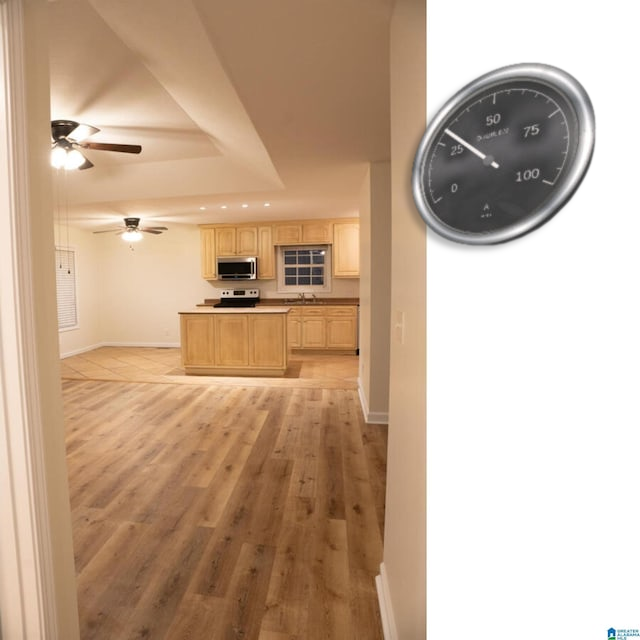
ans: {"value": 30, "unit": "A"}
